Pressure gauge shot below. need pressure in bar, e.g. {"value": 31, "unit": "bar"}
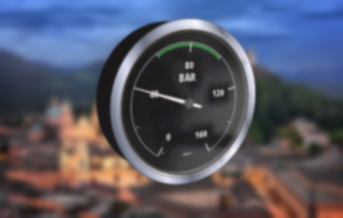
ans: {"value": 40, "unit": "bar"}
